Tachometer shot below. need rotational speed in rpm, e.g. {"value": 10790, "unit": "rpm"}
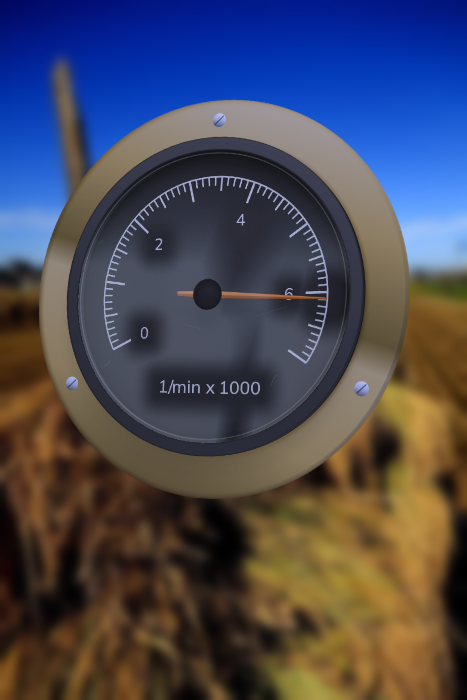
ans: {"value": 6100, "unit": "rpm"}
